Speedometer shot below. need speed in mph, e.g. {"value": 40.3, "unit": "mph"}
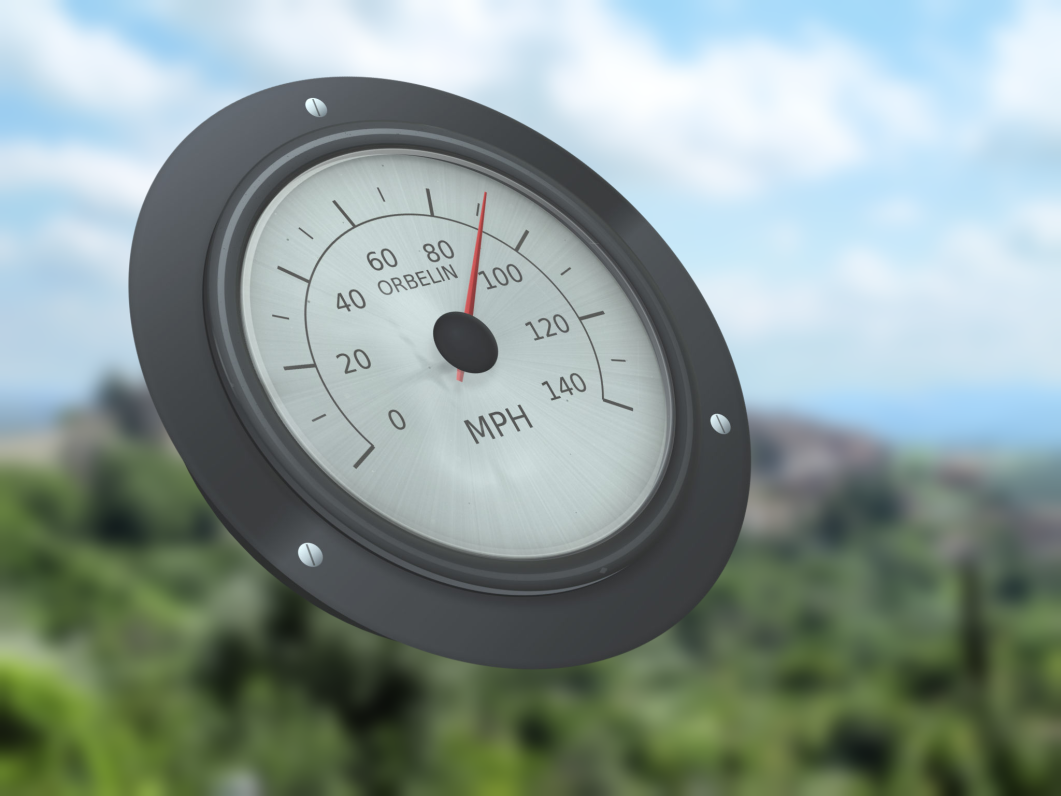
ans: {"value": 90, "unit": "mph"}
